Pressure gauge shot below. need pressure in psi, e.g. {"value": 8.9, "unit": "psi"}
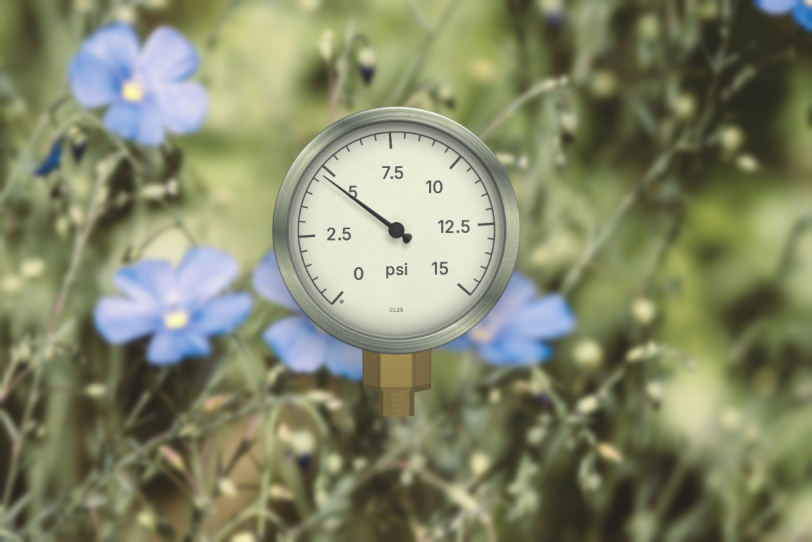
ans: {"value": 4.75, "unit": "psi"}
